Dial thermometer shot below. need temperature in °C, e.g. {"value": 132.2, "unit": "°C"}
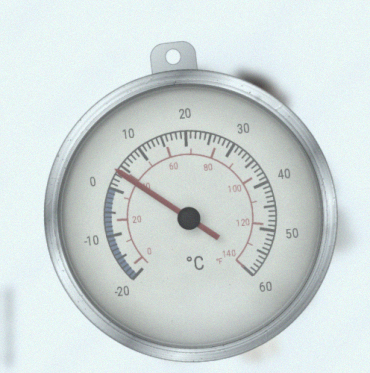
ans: {"value": 4, "unit": "°C"}
